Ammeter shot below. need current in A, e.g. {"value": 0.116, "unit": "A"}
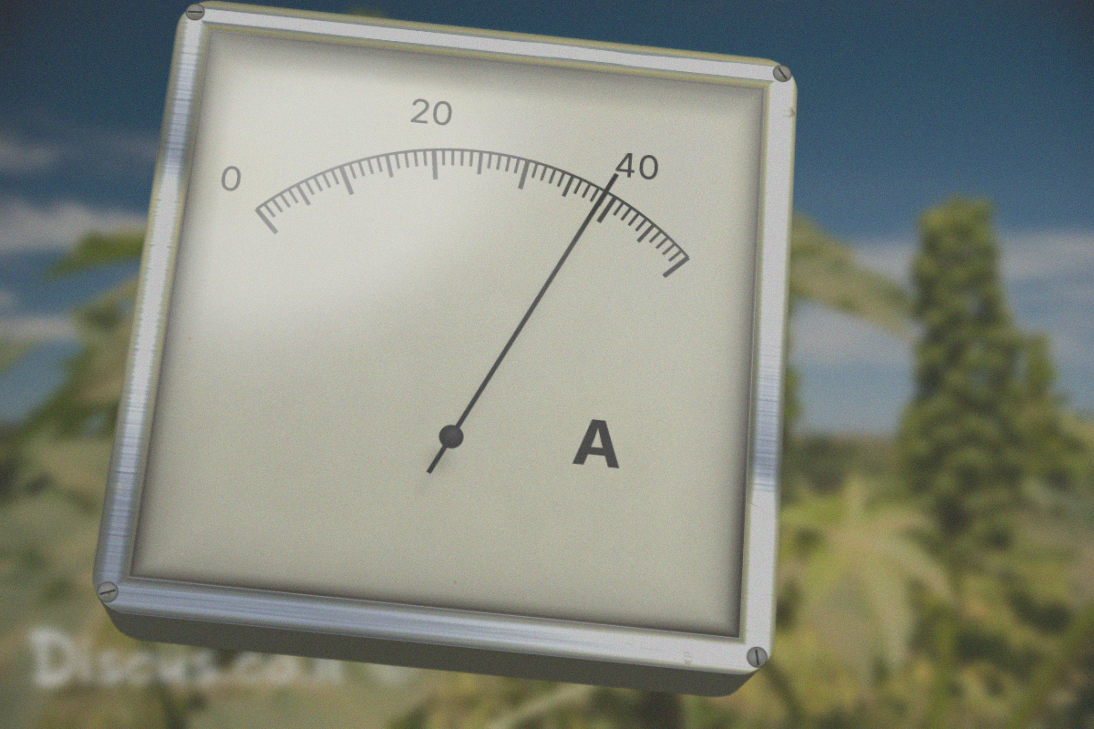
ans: {"value": 39, "unit": "A"}
